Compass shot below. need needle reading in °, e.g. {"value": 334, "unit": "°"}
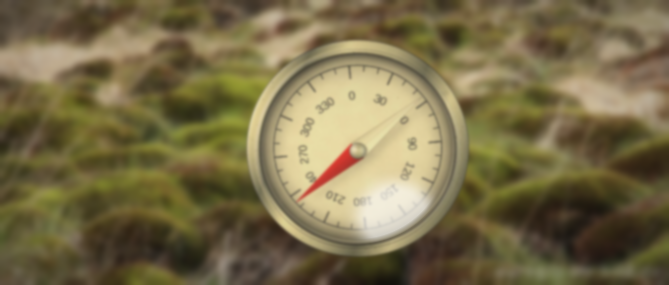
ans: {"value": 235, "unit": "°"}
